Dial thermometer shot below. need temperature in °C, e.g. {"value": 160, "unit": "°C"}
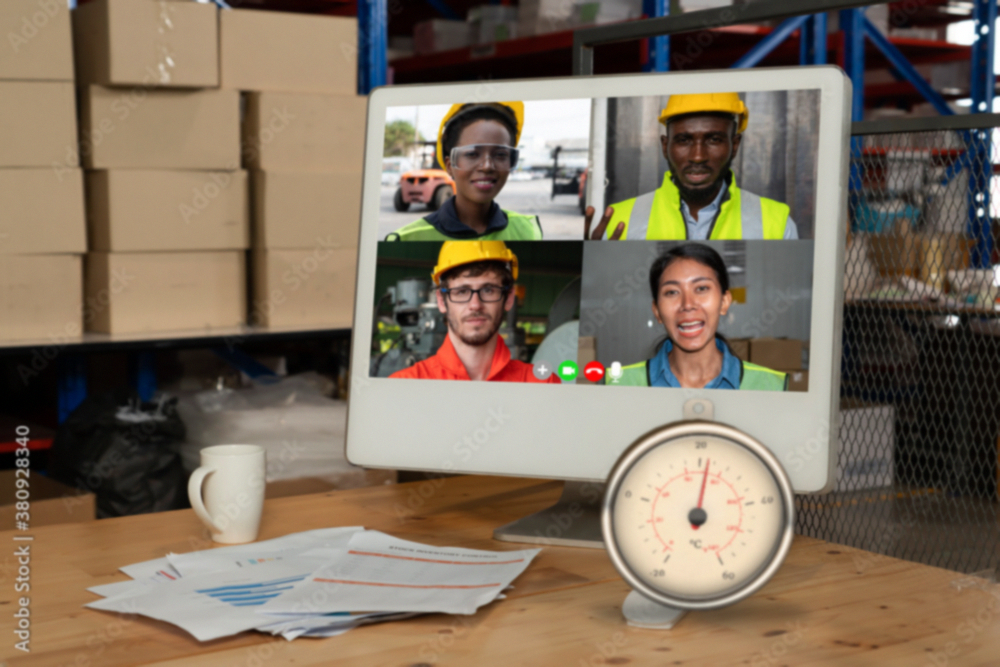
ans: {"value": 22, "unit": "°C"}
